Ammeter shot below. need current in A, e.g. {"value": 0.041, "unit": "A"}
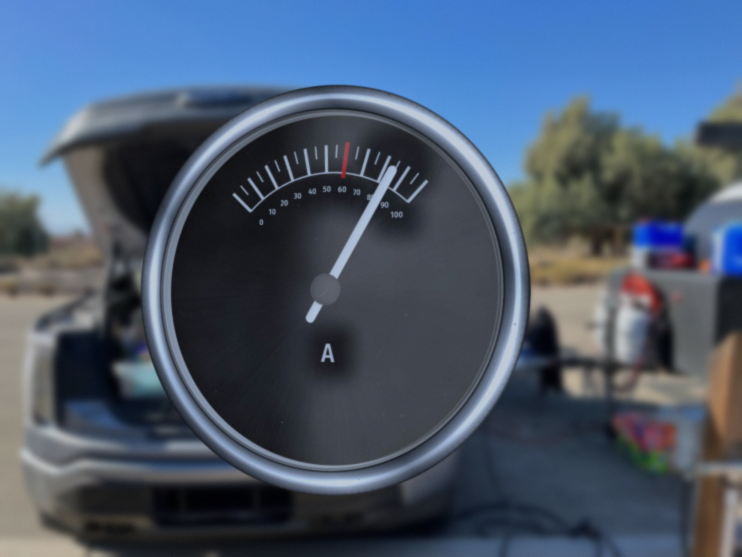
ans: {"value": 85, "unit": "A"}
